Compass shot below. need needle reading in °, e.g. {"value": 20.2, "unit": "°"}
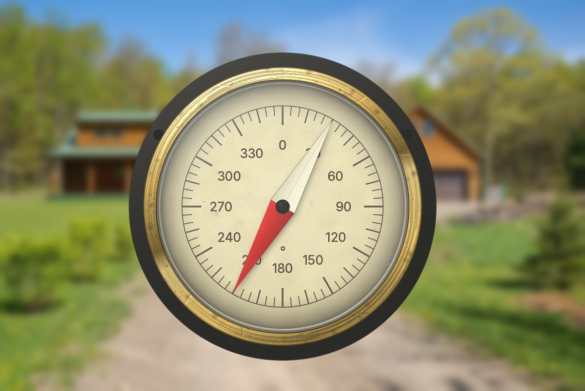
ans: {"value": 210, "unit": "°"}
